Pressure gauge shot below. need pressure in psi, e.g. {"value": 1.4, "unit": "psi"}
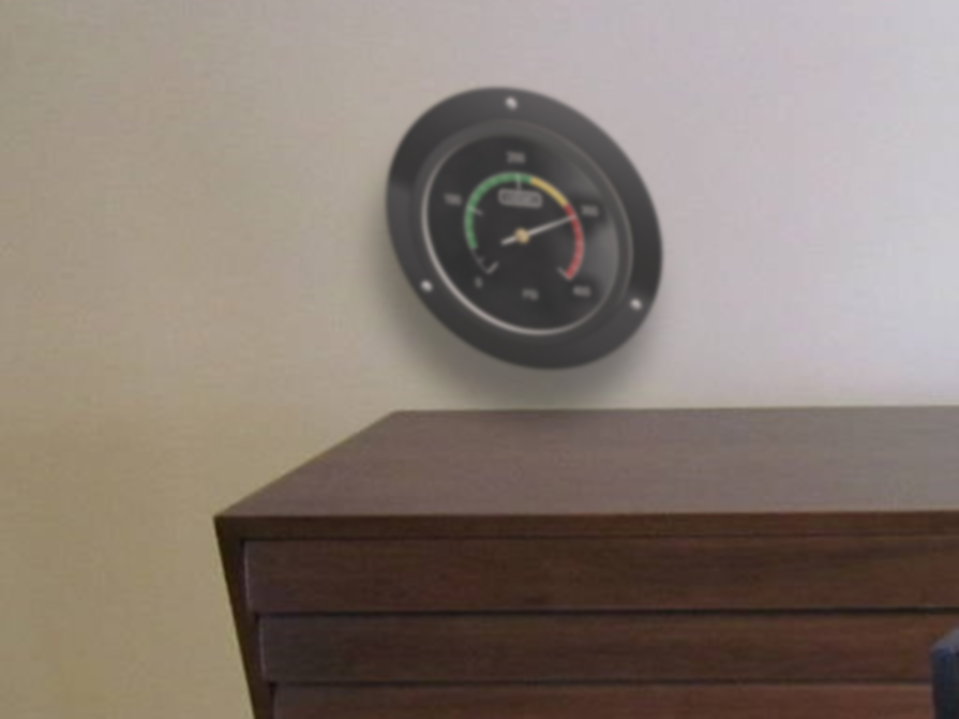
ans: {"value": 300, "unit": "psi"}
